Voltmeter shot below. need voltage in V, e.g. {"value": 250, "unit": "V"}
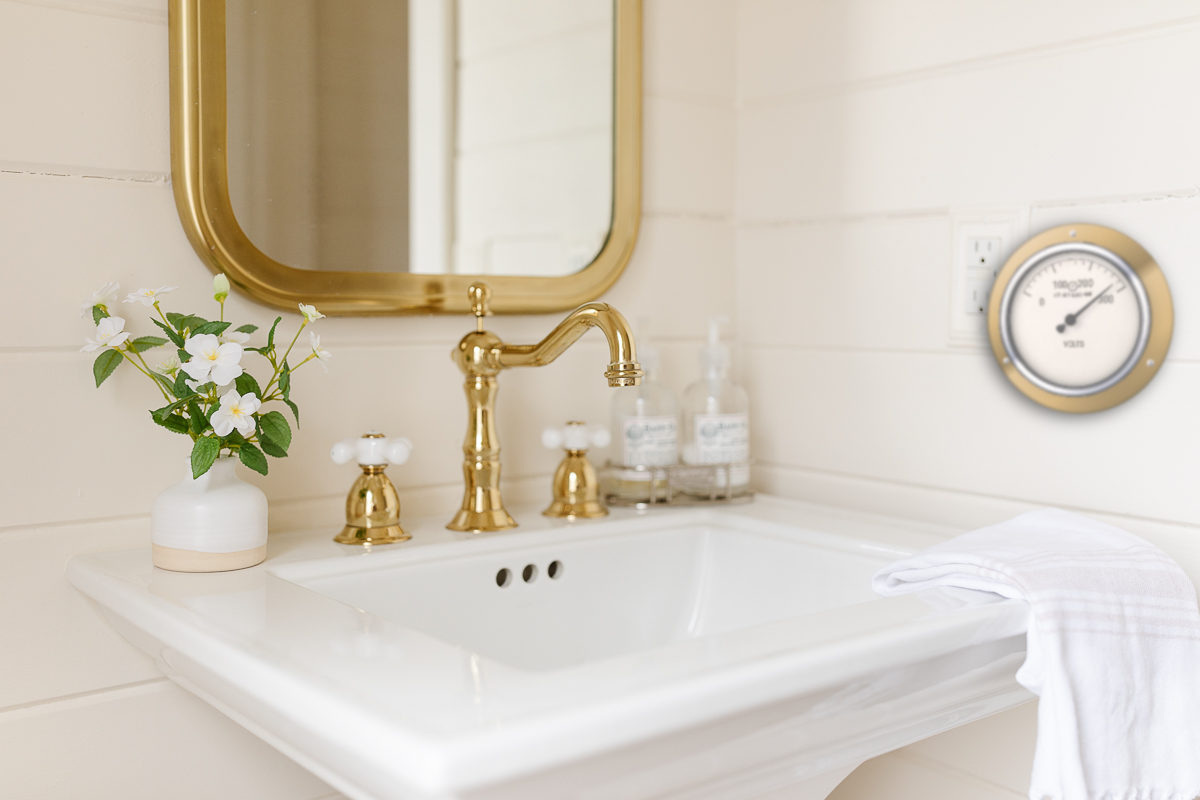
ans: {"value": 280, "unit": "V"}
